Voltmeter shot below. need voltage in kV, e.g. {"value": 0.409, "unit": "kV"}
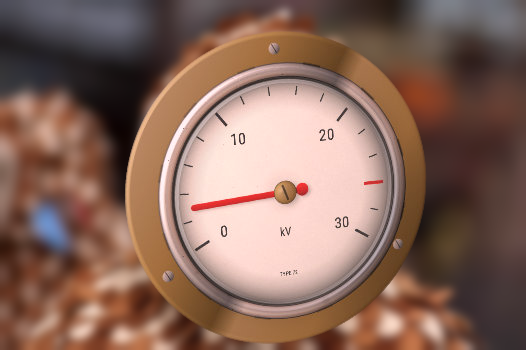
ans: {"value": 3, "unit": "kV"}
